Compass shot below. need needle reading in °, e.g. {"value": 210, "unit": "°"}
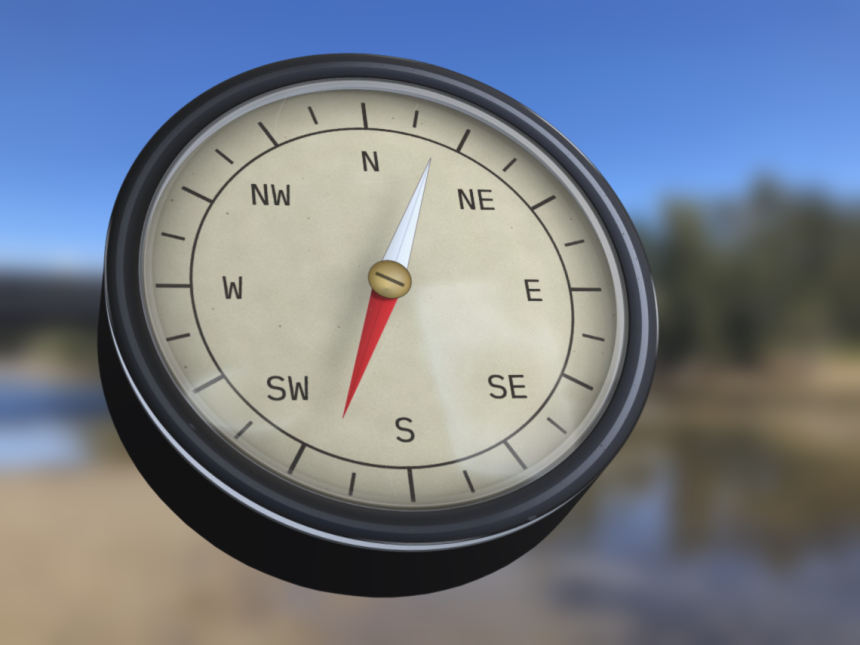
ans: {"value": 202.5, "unit": "°"}
